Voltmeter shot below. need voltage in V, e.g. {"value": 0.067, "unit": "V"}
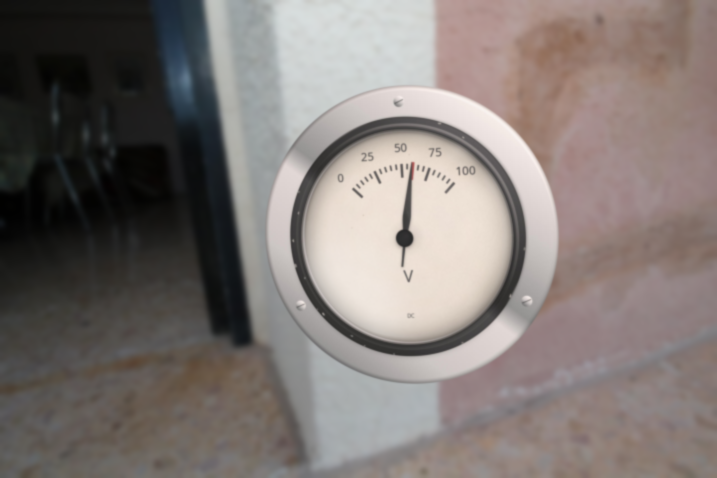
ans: {"value": 60, "unit": "V"}
